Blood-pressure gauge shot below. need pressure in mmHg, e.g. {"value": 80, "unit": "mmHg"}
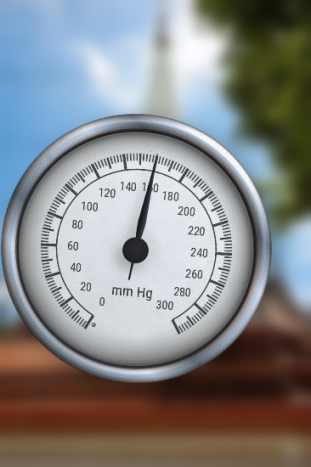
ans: {"value": 160, "unit": "mmHg"}
